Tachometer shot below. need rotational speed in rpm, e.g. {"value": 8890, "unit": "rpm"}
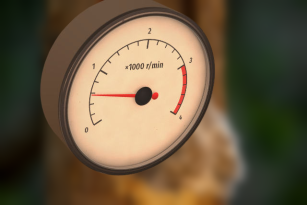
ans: {"value": 600, "unit": "rpm"}
